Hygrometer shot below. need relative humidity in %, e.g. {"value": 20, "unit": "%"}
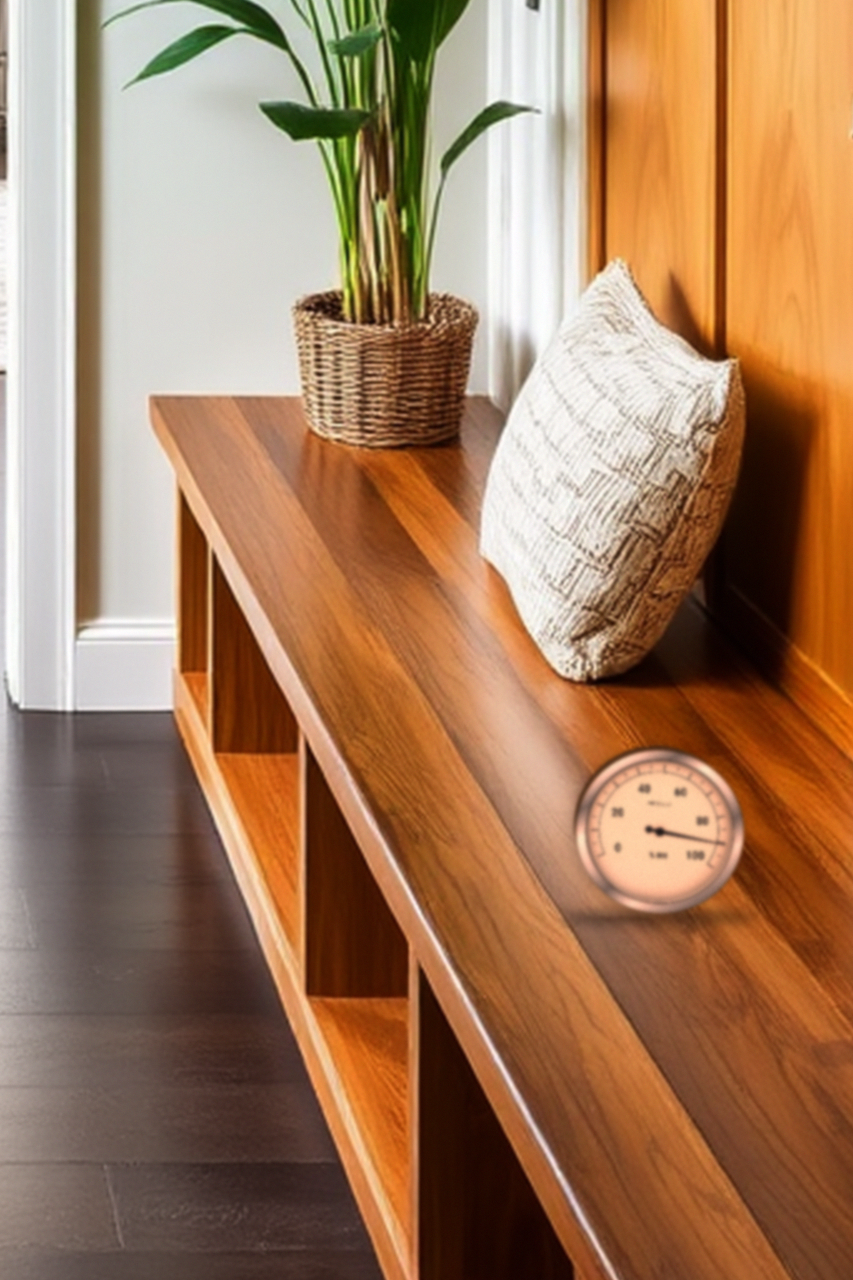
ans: {"value": 90, "unit": "%"}
